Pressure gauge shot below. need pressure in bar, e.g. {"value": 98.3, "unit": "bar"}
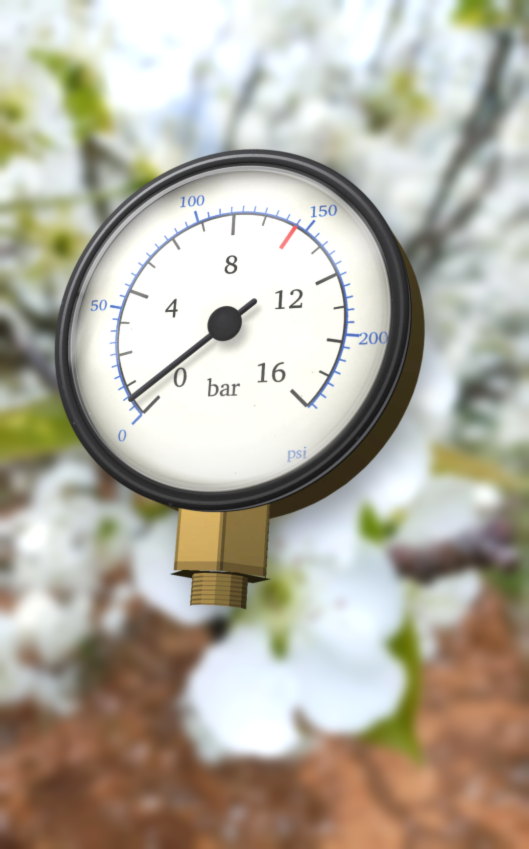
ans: {"value": 0.5, "unit": "bar"}
